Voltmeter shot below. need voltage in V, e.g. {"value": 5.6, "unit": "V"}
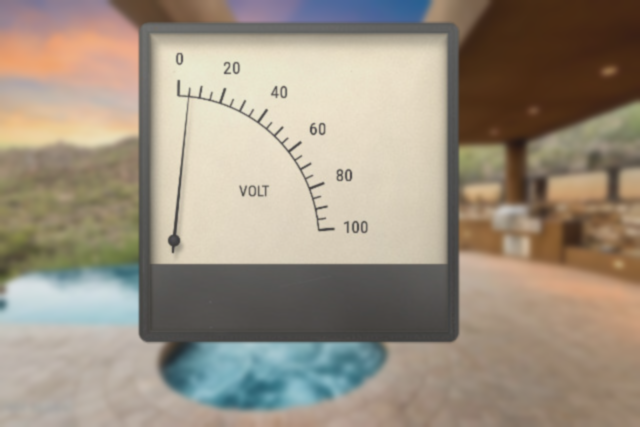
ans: {"value": 5, "unit": "V"}
